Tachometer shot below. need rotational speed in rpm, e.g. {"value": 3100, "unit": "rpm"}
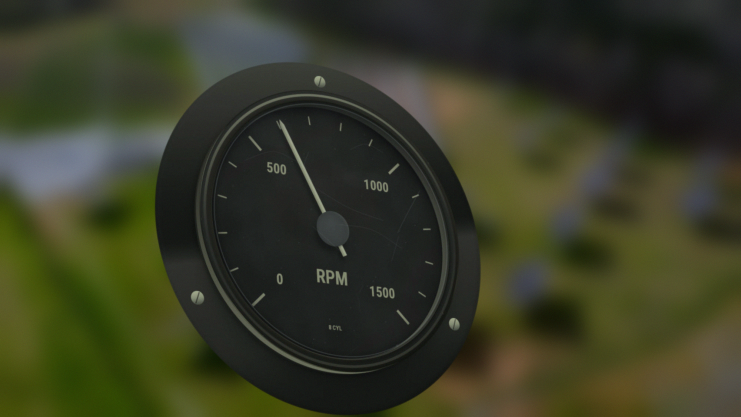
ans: {"value": 600, "unit": "rpm"}
